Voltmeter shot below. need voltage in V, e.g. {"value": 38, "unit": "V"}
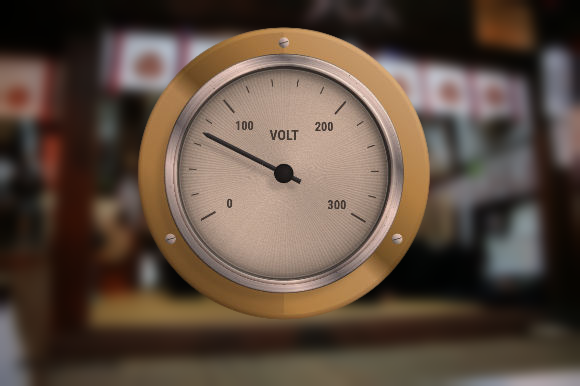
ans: {"value": 70, "unit": "V"}
